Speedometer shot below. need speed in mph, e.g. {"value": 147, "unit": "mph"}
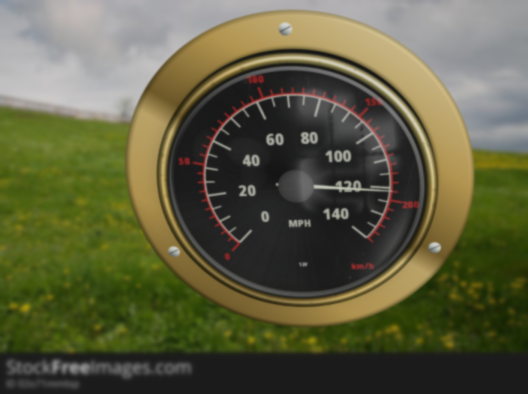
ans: {"value": 120, "unit": "mph"}
